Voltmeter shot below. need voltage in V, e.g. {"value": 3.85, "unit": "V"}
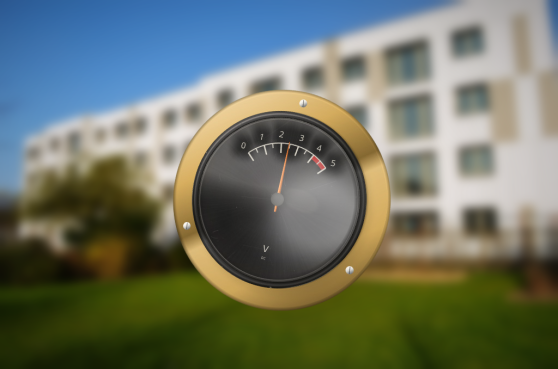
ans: {"value": 2.5, "unit": "V"}
